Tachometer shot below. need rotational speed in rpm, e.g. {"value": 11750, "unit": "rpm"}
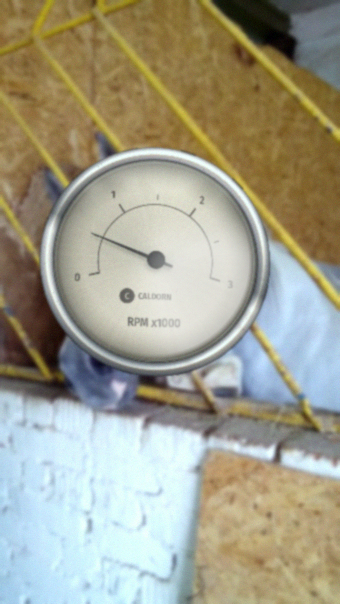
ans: {"value": 500, "unit": "rpm"}
